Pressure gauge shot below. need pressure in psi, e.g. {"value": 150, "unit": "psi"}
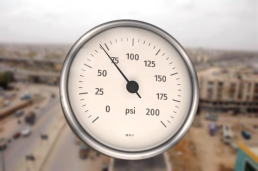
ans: {"value": 70, "unit": "psi"}
